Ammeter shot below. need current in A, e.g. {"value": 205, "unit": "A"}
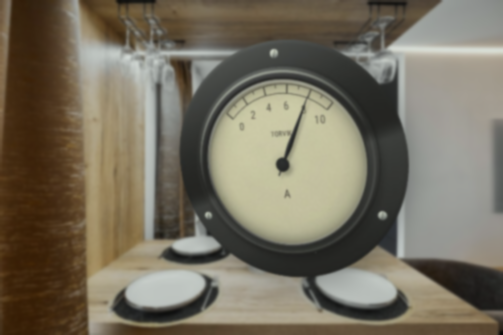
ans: {"value": 8, "unit": "A"}
